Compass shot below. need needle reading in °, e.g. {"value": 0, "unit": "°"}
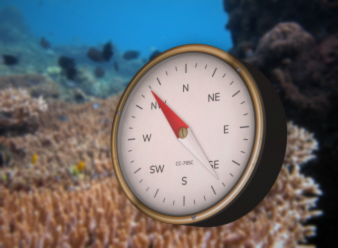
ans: {"value": 320, "unit": "°"}
